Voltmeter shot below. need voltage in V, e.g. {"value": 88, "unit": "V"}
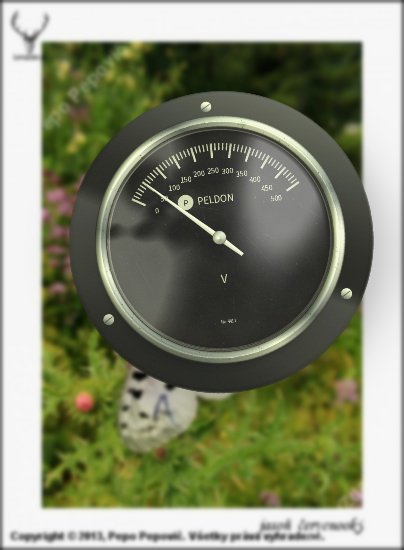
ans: {"value": 50, "unit": "V"}
